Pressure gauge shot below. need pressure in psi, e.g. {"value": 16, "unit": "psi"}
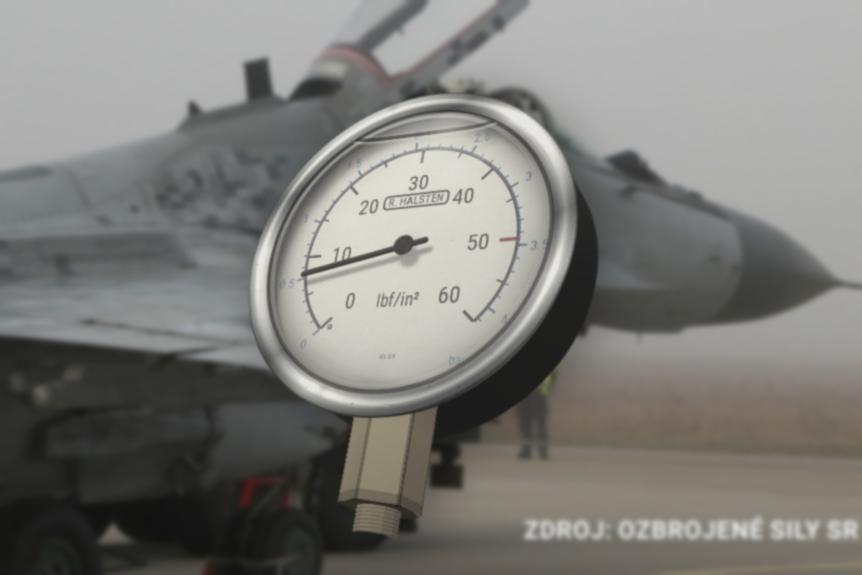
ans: {"value": 7.5, "unit": "psi"}
